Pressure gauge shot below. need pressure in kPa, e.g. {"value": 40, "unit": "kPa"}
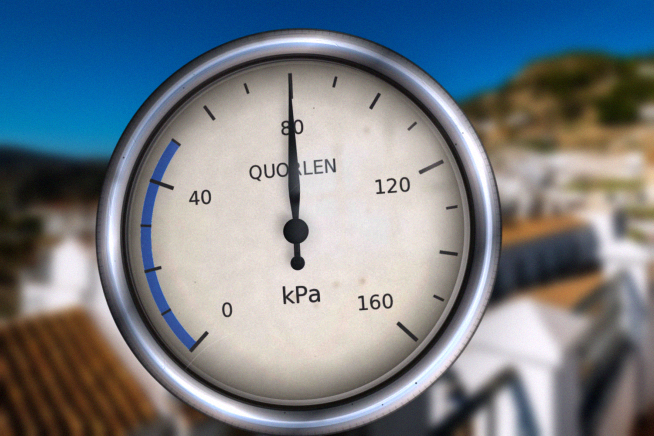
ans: {"value": 80, "unit": "kPa"}
